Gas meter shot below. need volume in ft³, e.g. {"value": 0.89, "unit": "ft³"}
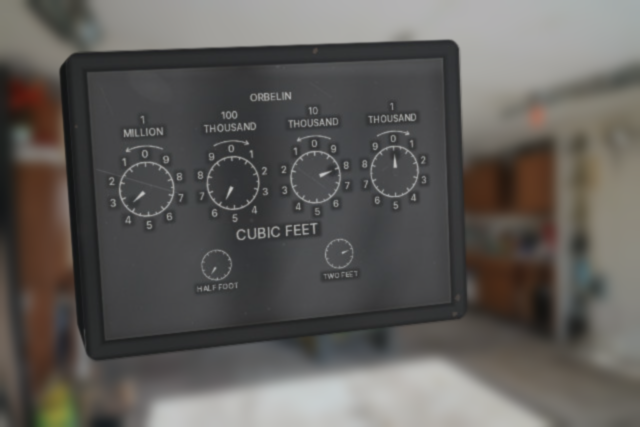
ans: {"value": 358000, "unit": "ft³"}
